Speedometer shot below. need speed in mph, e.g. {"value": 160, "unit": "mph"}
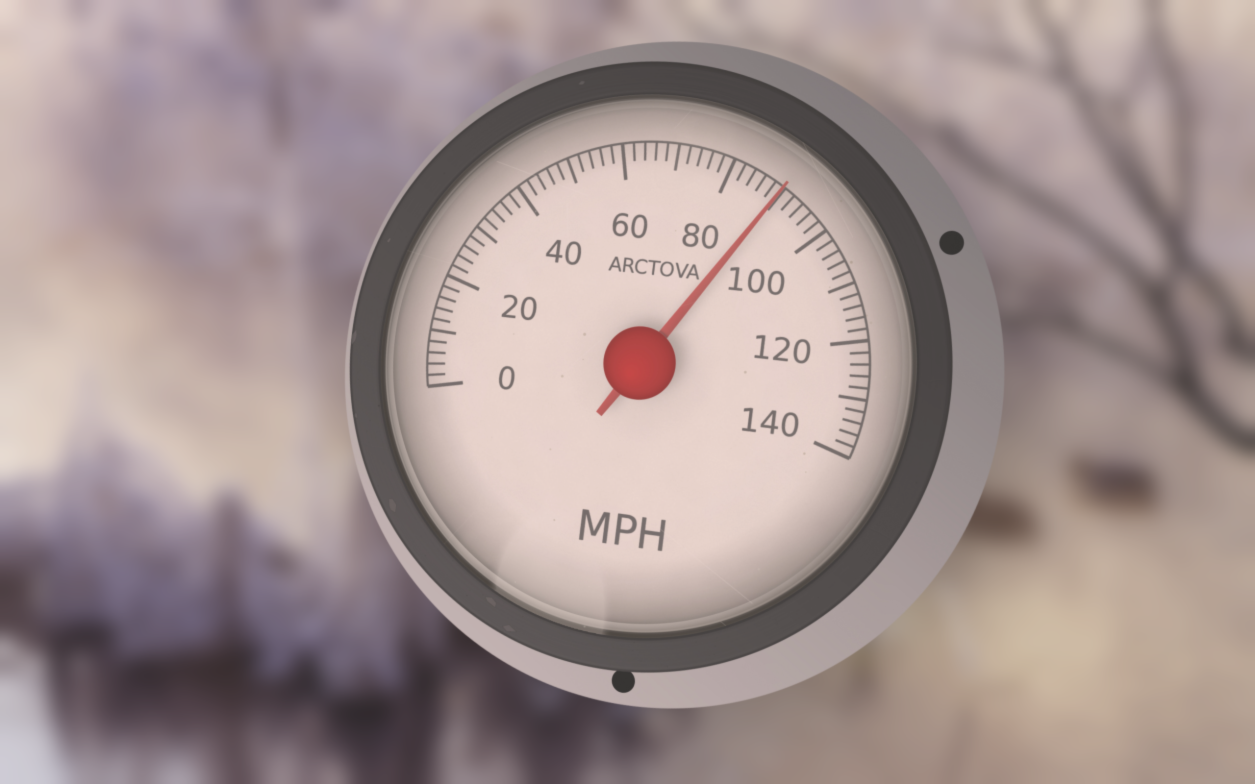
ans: {"value": 90, "unit": "mph"}
